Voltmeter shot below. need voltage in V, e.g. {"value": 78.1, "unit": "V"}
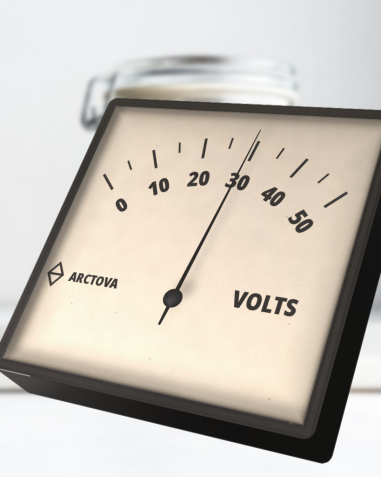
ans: {"value": 30, "unit": "V"}
